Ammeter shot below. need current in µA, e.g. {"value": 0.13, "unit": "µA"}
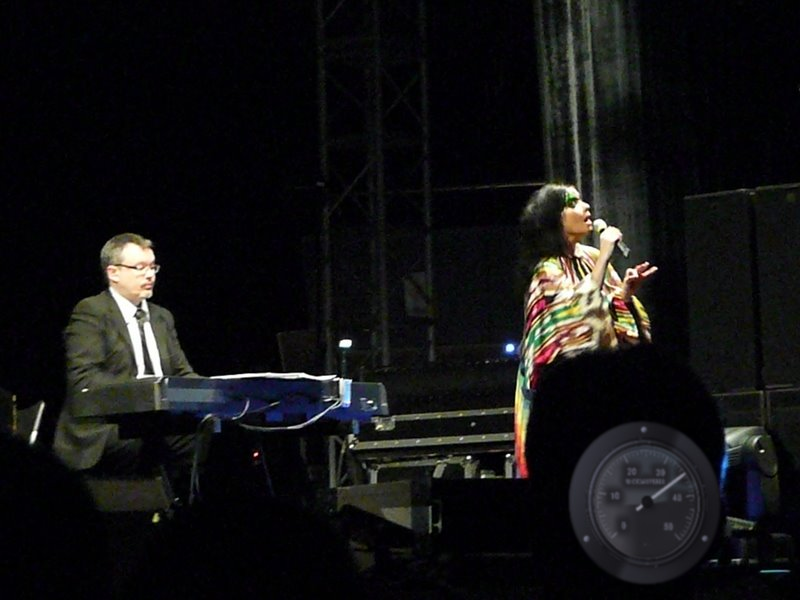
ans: {"value": 35, "unit": "µA"}
